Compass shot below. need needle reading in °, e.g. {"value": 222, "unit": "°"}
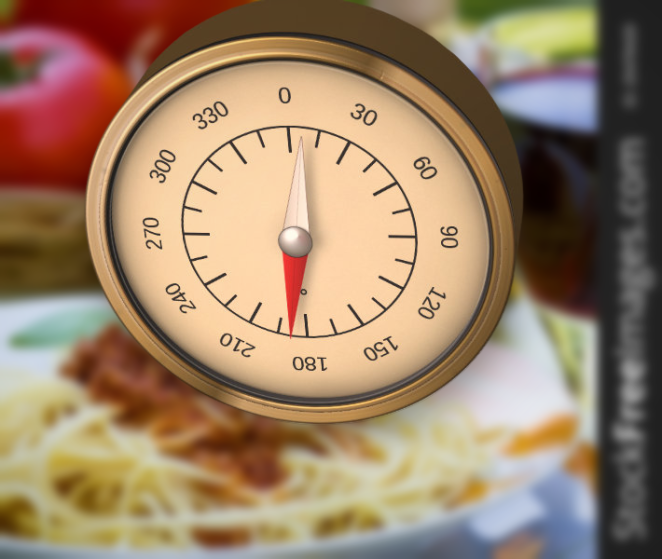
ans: {"value": 187.5, "unit": "°"}
